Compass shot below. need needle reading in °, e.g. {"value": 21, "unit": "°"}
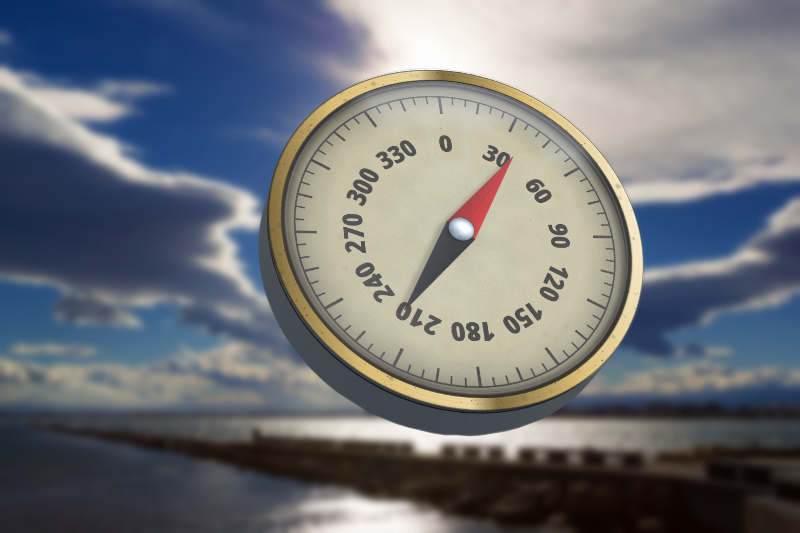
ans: {"value": 37.5, "unit": "°"}
